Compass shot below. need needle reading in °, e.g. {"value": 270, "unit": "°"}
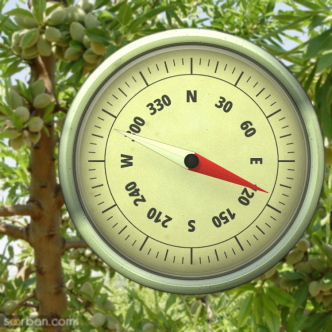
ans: {"value": 112.5, "unit": "°"}
